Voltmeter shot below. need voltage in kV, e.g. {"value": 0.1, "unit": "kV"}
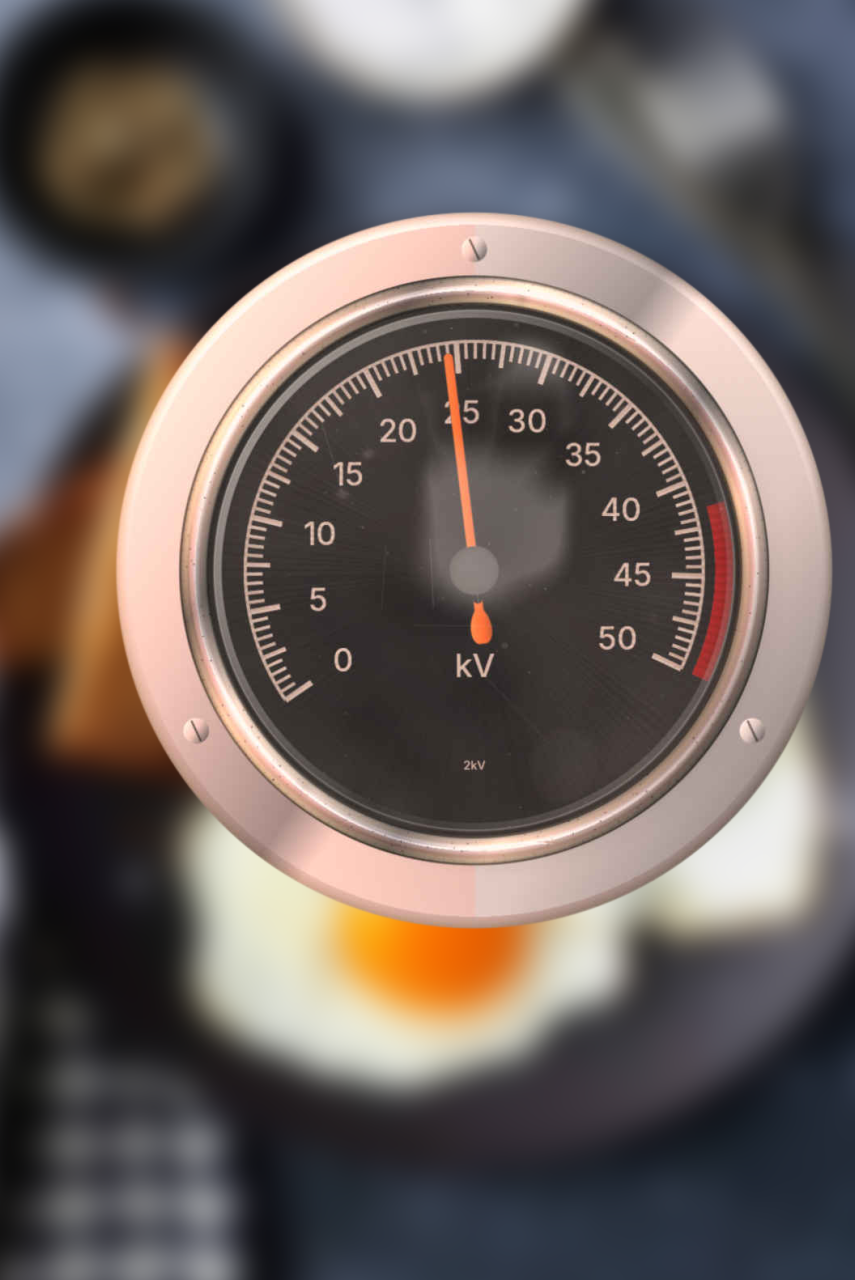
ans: {"value": 24.5, "unit": "kV"}
